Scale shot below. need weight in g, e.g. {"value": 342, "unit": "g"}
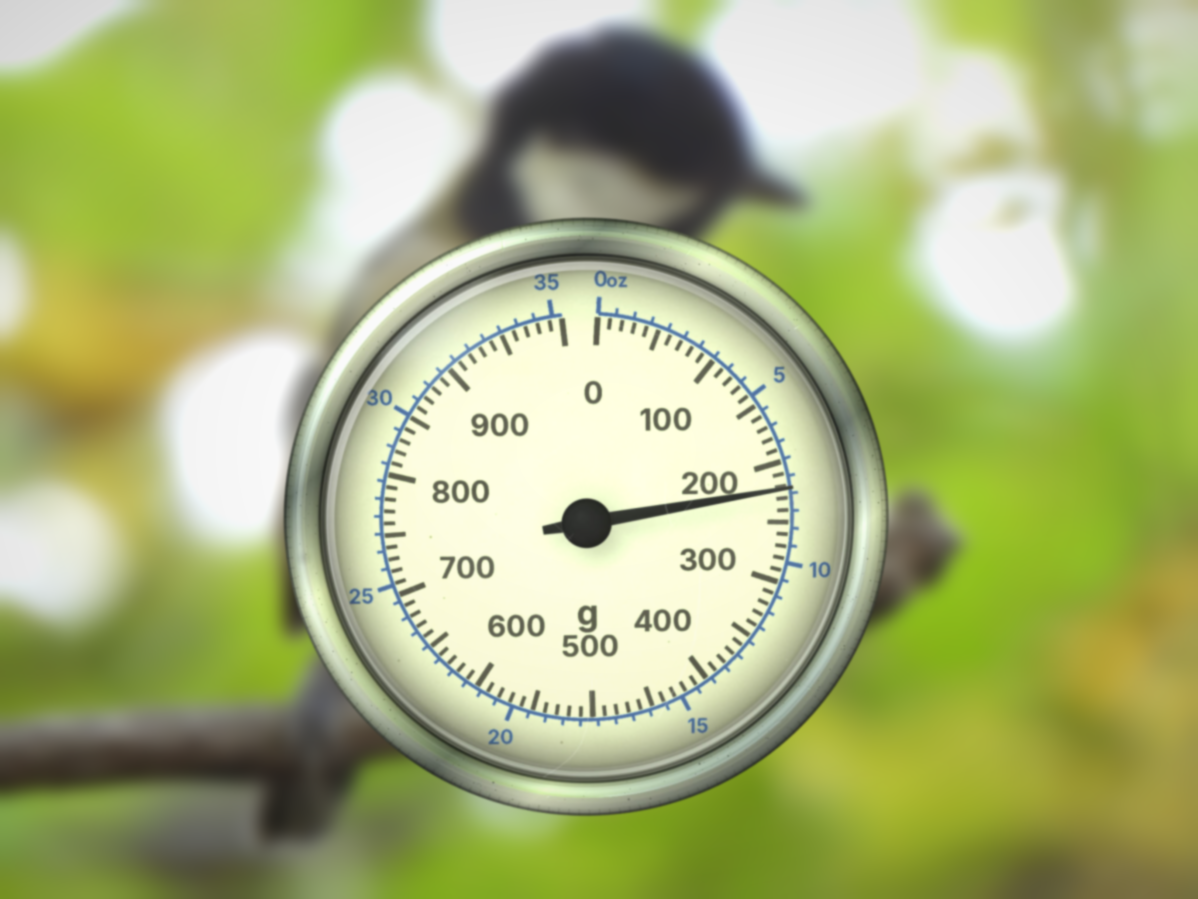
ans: {"value": 220, "unit": "g"}
